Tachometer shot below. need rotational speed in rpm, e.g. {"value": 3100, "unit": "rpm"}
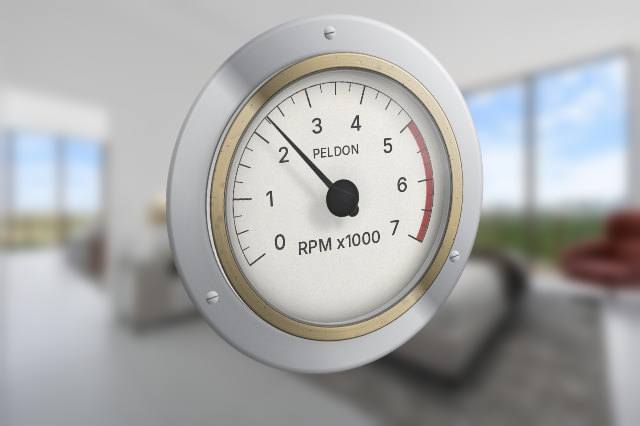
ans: {"value": 2250, "unit": "rpm"}
